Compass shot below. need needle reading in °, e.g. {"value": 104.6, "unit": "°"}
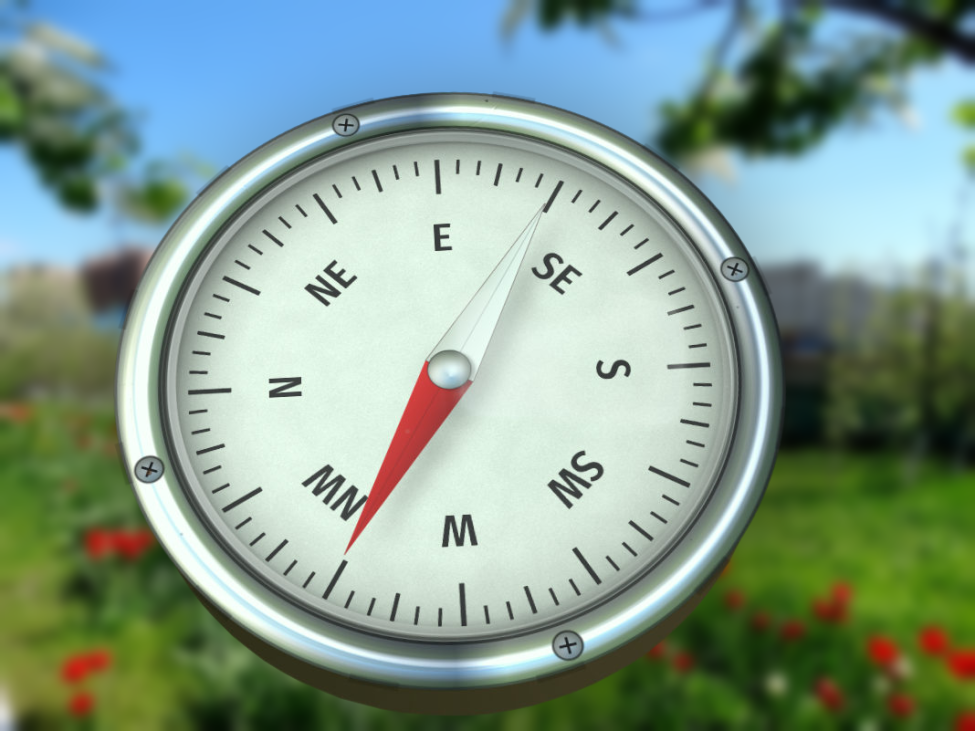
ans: {"value": 300, "unit": "°"}
